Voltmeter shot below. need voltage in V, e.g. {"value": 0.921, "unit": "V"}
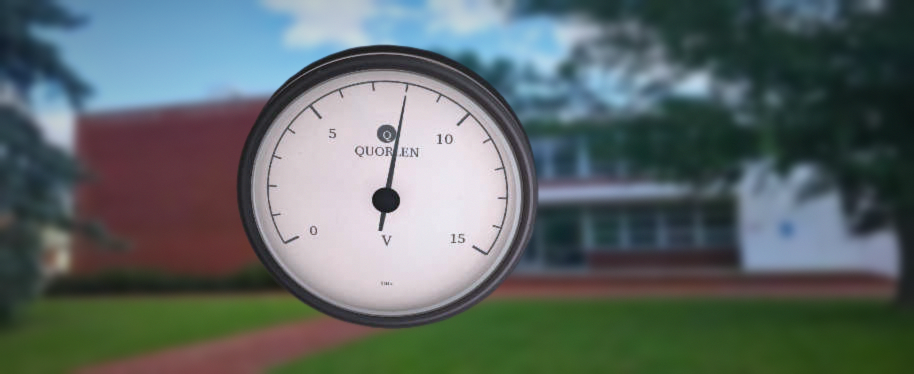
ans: {"value": 8, "unit": "V"}
